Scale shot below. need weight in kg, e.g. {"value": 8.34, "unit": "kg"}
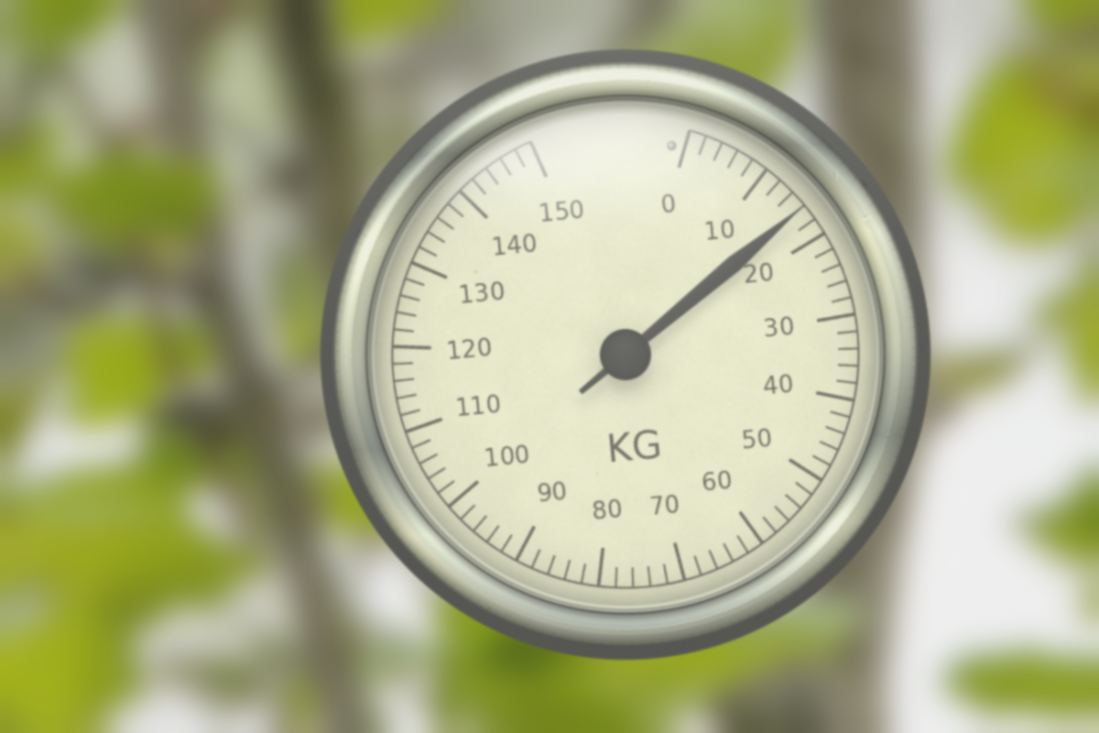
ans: {"value": 16, "unit": "kg"}
